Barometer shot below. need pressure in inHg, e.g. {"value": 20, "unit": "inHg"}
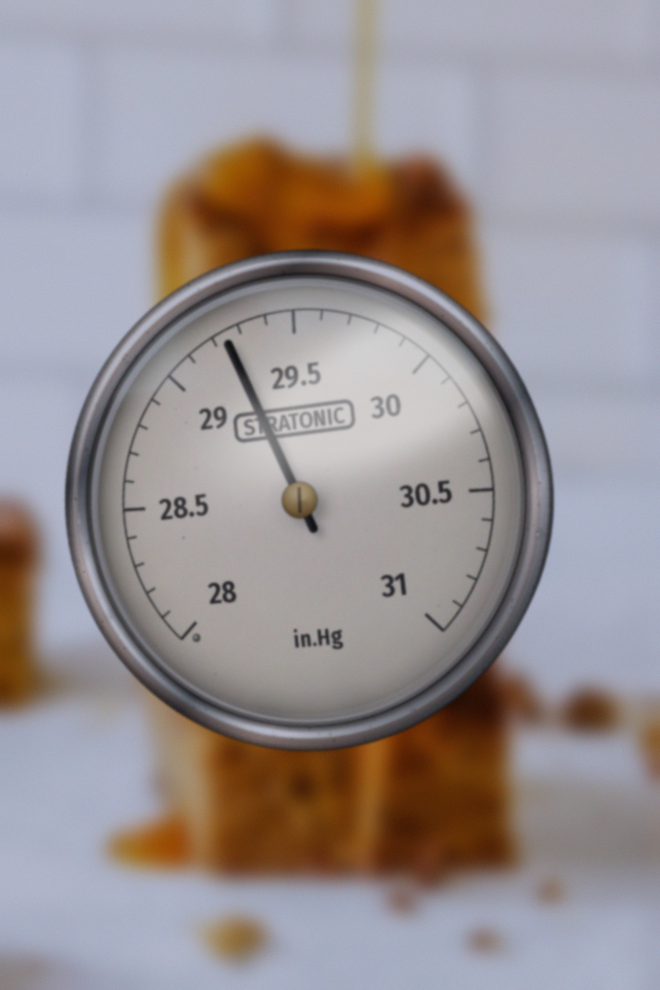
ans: {"value": 29.25, "unit": "inHg"}
